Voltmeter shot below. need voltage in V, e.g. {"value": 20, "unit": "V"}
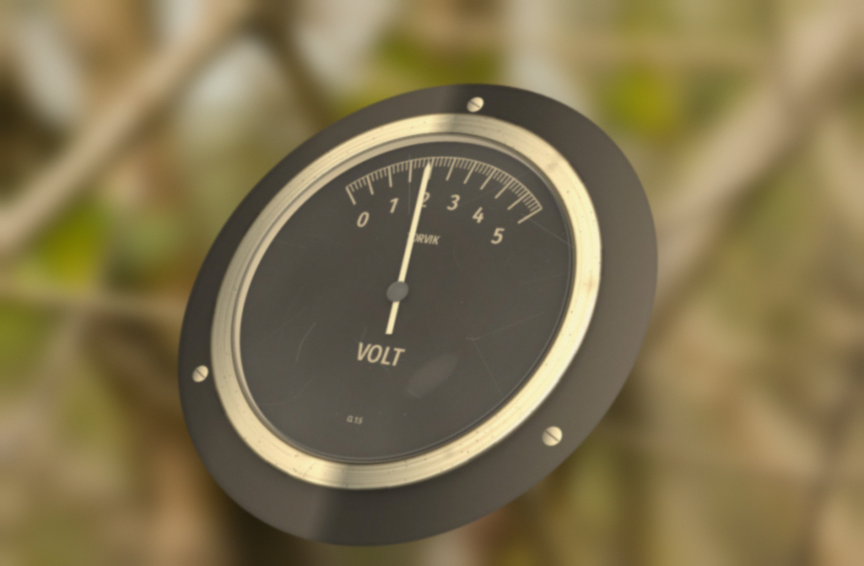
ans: {"value": 2, "unit": "V"}
